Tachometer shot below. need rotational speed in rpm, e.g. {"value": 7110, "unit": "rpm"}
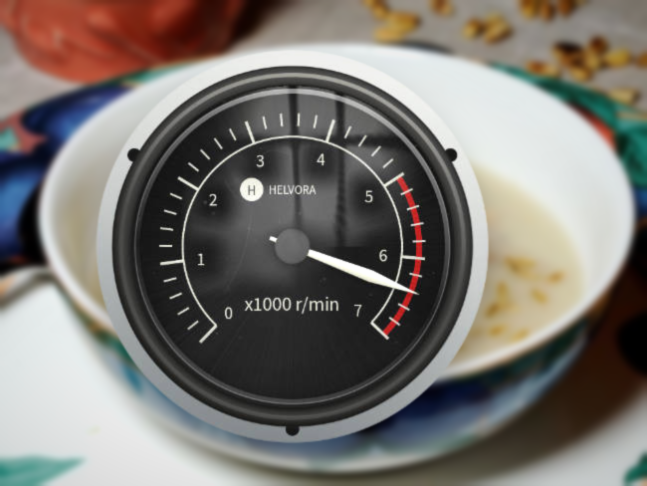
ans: {"value": 6400, "unit": "rpm"}
